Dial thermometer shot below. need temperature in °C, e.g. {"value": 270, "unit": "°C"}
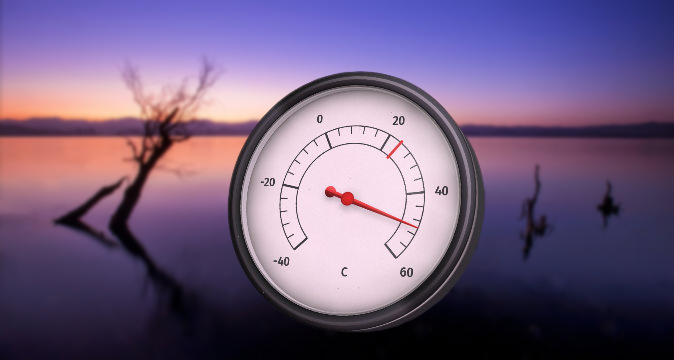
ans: {"value": 50, "unit": "°C"}
